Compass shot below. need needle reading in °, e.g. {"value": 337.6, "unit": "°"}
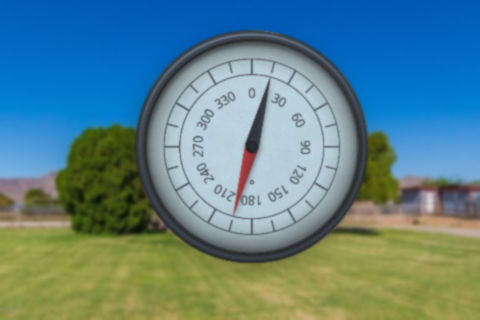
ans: {"value": 195, "unit": "°"}
